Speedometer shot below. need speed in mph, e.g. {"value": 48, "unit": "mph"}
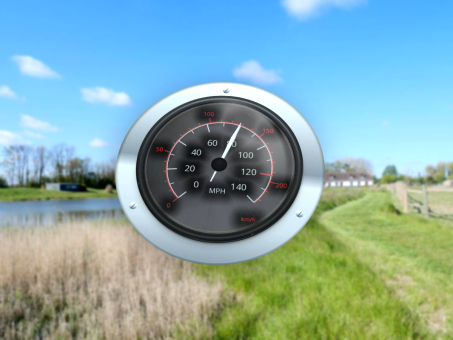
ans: {"value": 80, "unit": "mph"}
